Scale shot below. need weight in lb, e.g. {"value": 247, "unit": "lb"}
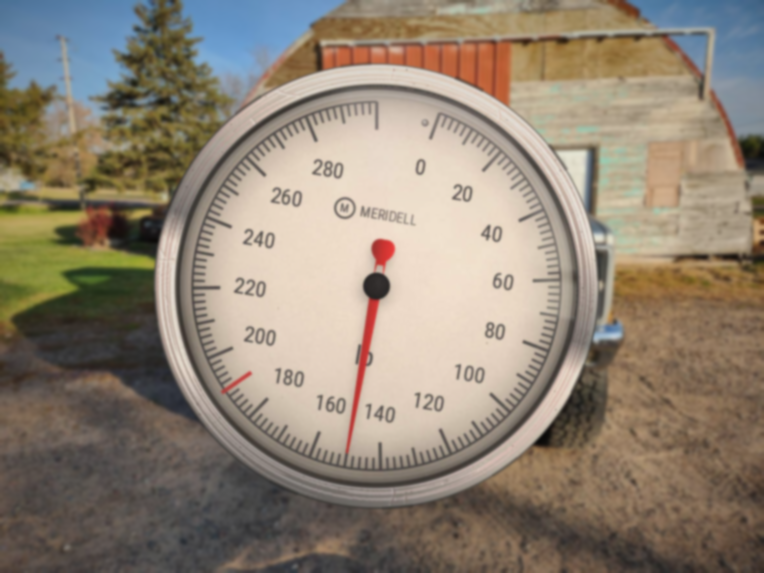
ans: {"value": 150, "unit": "lb"}
